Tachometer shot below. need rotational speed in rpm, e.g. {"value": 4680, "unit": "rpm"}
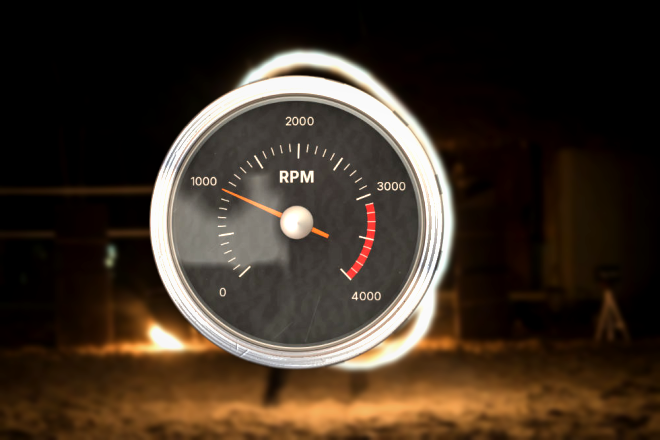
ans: {"value": 1000, "unit": "rpm"}
